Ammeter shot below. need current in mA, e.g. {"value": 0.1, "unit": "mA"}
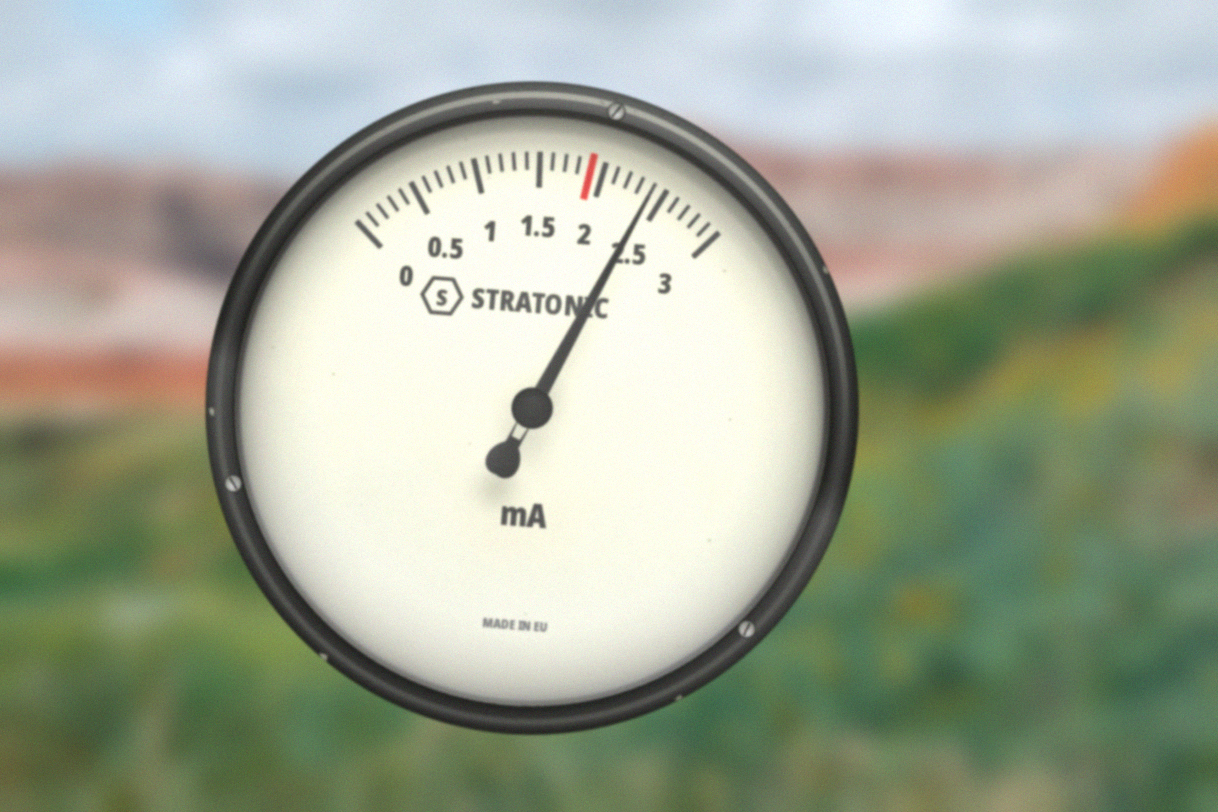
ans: {"value": 2.4, "unit": "mA"}
